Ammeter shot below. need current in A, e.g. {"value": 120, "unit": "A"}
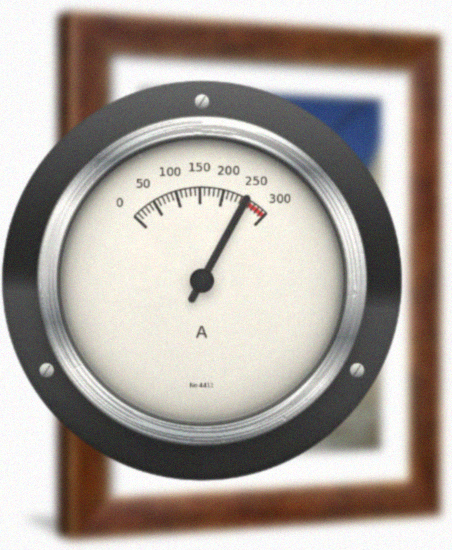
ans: {"value": 250, "unit": "A"}
